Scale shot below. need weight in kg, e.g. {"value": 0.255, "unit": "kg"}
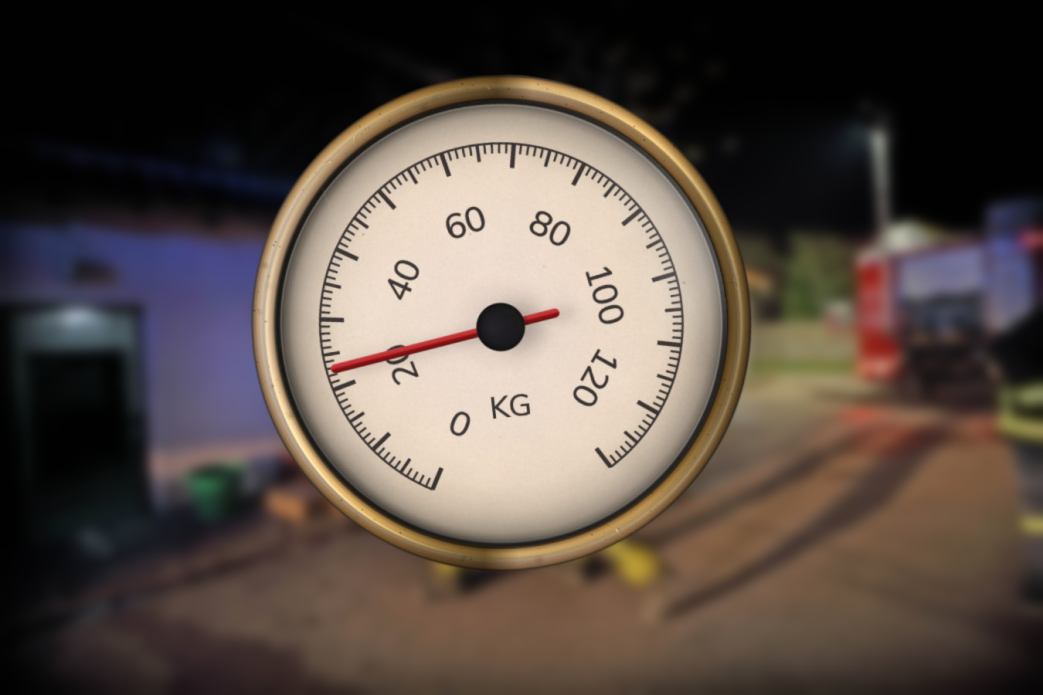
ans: {"value": 23, "unit": "kg"}
